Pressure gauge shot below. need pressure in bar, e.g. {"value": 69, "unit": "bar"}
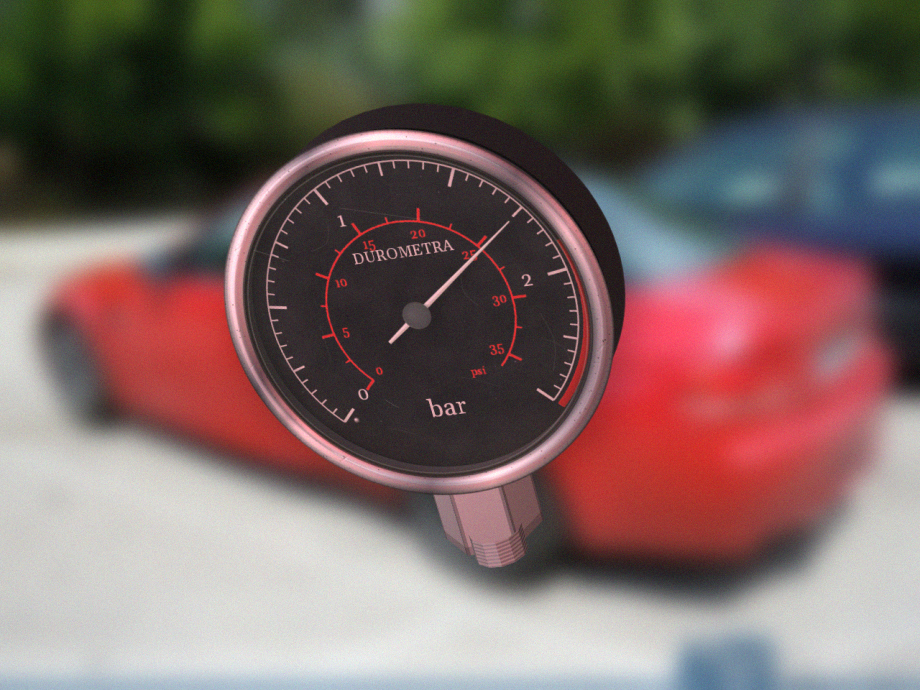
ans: {"value": 1.75, "unit": "bar"}
